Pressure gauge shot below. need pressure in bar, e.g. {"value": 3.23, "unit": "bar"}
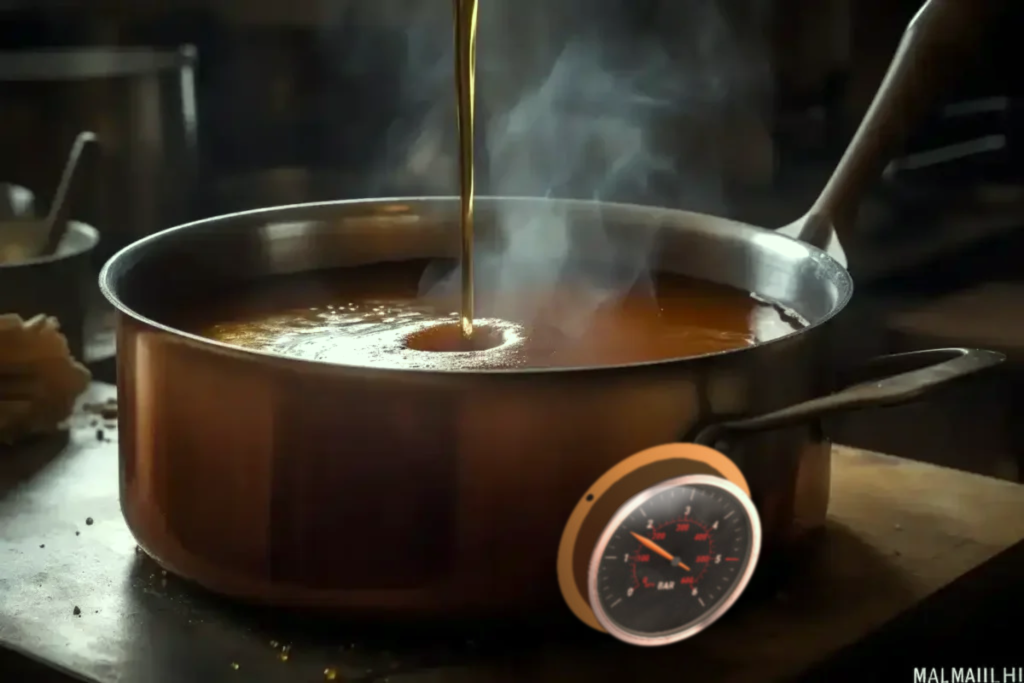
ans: {"value": 1.6, "unit": "bar"}
